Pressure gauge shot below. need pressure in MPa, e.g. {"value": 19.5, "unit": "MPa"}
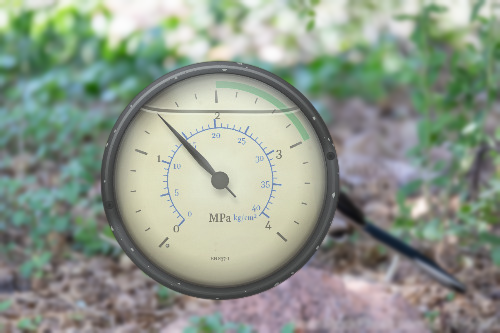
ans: {"value": 1.4, "unit": "MPa"}
